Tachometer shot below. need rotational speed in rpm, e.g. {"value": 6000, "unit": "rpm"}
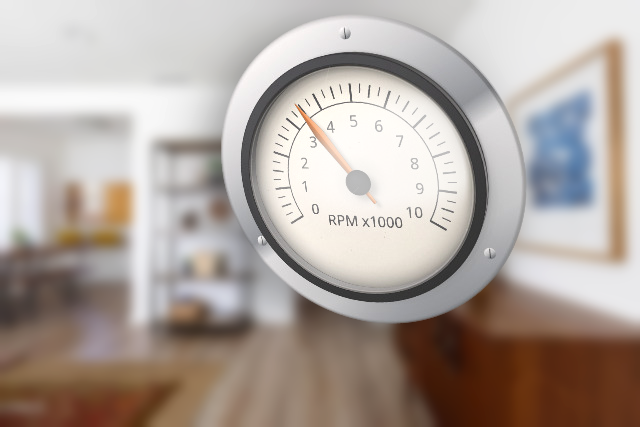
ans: {"value": 3500, "unit": "rpm"}
